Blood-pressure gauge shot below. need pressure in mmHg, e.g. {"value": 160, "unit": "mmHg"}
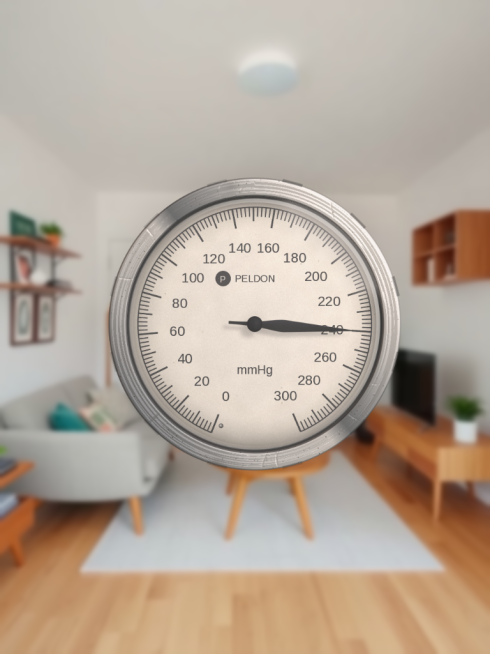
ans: {"value": 240, "unit": "mmHg"}
